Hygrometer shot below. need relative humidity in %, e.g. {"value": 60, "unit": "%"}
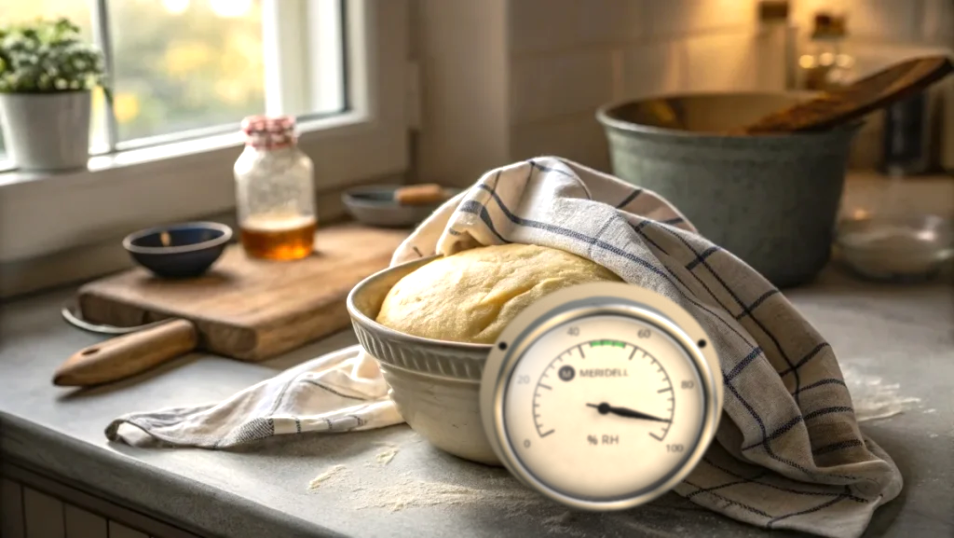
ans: {"value": 92, "unit": "%"}
